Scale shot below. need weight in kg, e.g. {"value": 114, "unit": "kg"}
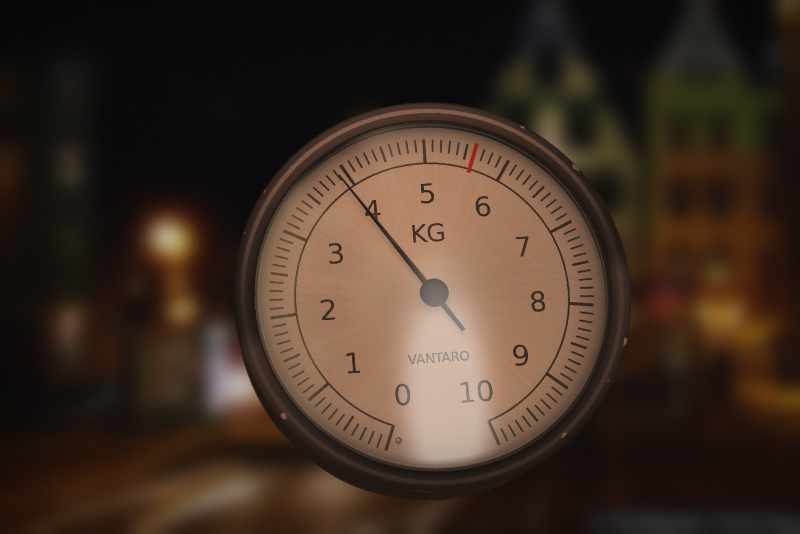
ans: {"value": 3.9, "unit": "kg"}
